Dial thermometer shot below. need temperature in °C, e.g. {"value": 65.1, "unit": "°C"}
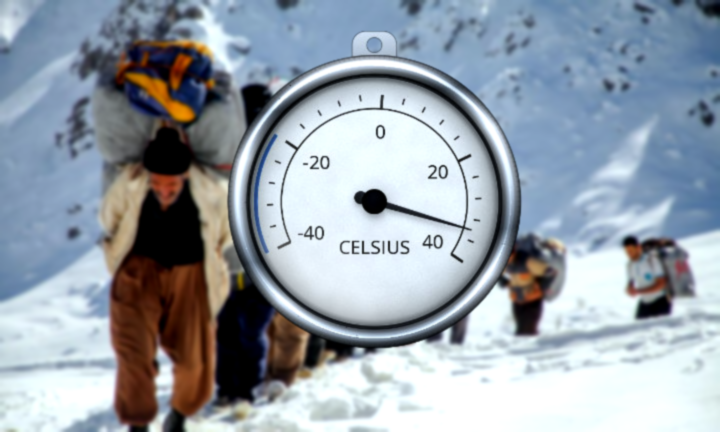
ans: {"value": 34, "unit": "°C"}
